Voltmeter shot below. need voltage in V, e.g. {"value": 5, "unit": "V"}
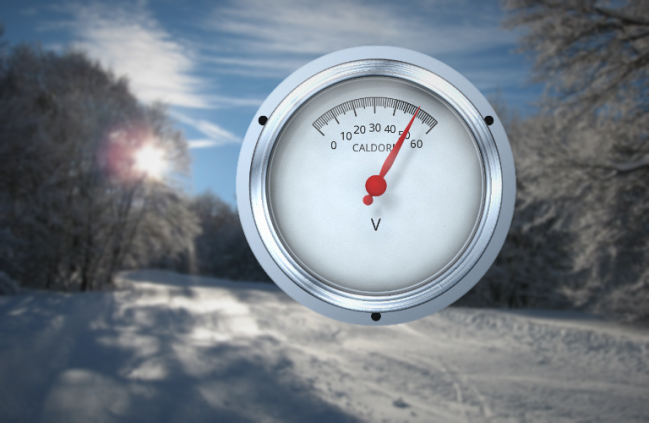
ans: {"value": 50, "unit": "V"}
